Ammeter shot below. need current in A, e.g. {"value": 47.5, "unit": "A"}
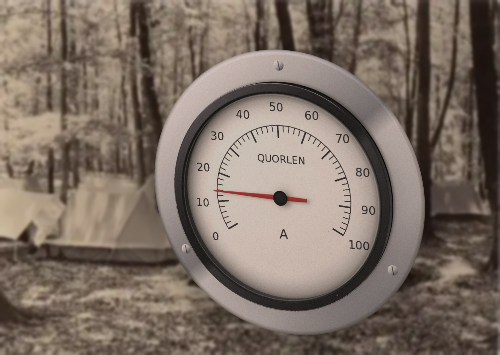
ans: {"value": 14, "unit": "A"}
